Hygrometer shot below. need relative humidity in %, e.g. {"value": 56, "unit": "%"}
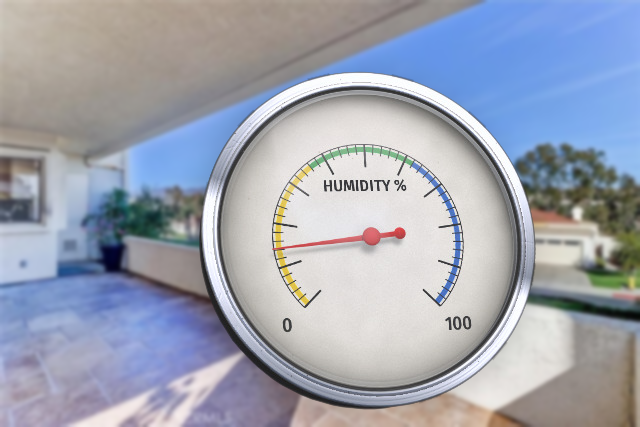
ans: {"value": 14, "unit": "%"}
